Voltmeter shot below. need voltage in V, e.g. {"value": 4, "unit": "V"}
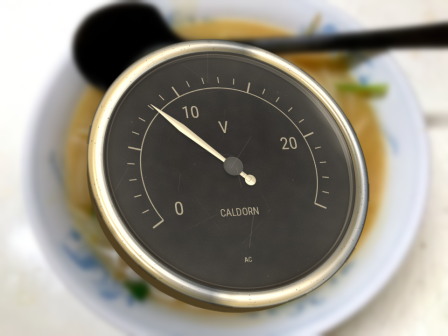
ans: {"value": 8, "unit": "V"}
